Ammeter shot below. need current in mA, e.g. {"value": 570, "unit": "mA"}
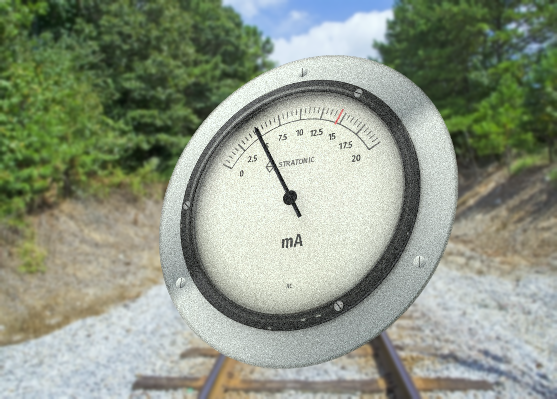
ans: {"value": 5, "unit": "mA"}
